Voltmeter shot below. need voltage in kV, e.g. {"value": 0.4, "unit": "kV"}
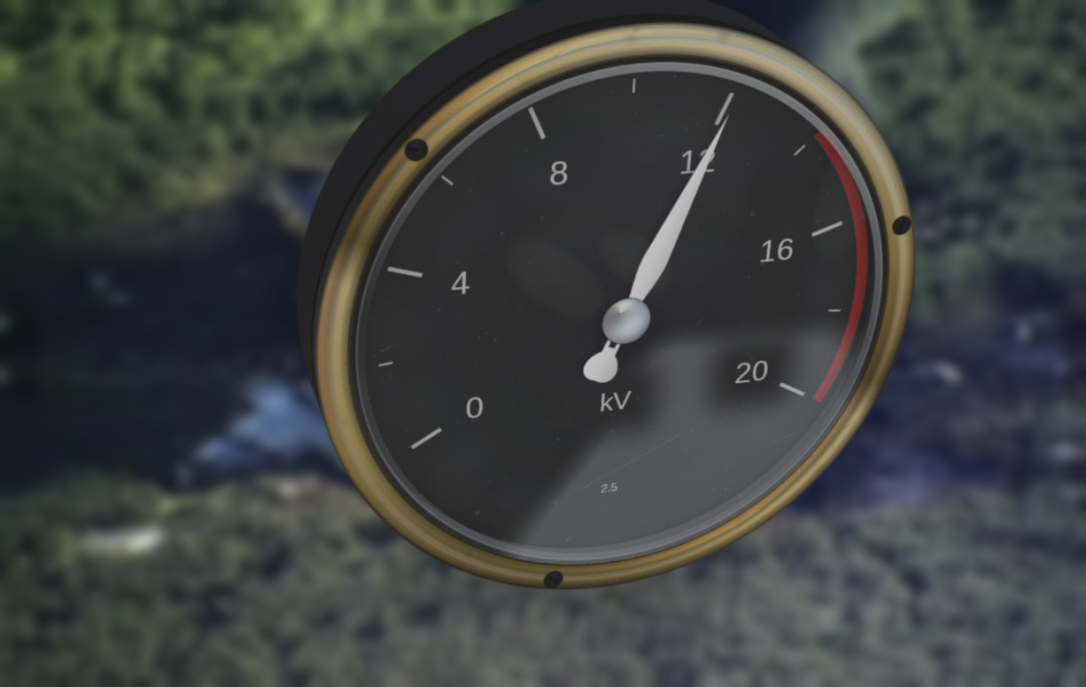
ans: {"value": 12, "unit": "kV"}
